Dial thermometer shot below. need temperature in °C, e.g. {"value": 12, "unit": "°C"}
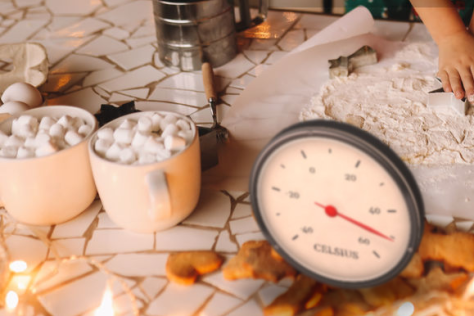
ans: {"value": 50, "unit": "°C"}
